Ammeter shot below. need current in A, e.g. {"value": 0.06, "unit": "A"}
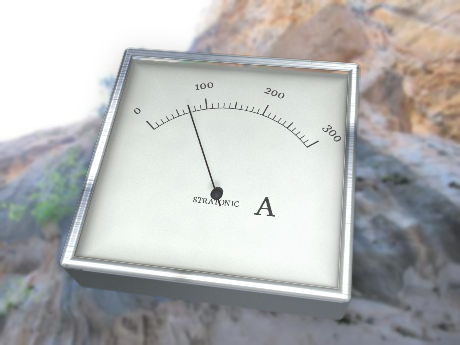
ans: {"value": 70, "unit": "A"}
